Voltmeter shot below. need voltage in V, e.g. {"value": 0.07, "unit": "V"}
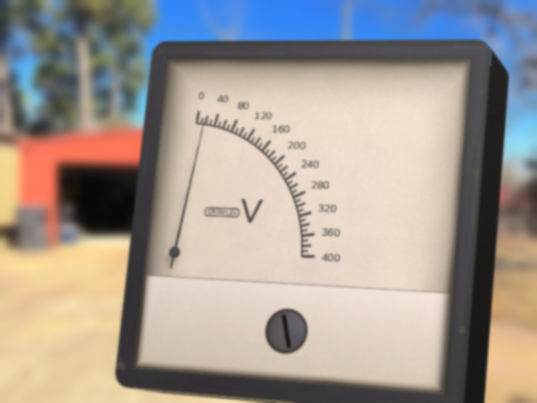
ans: {"value": 20, "unit": "V"}
